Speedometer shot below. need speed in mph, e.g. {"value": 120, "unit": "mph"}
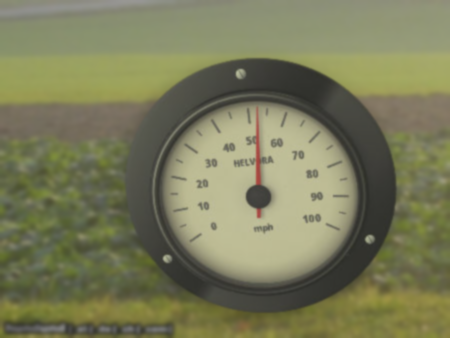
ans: {"value": 52.5, "unit": "mph"}
